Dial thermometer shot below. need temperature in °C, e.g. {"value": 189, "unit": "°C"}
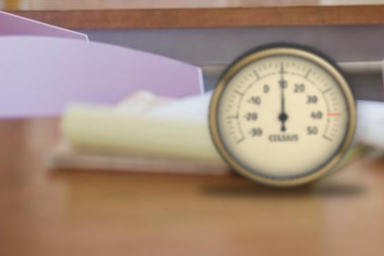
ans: {"value": 10, "unit": "°C"}
